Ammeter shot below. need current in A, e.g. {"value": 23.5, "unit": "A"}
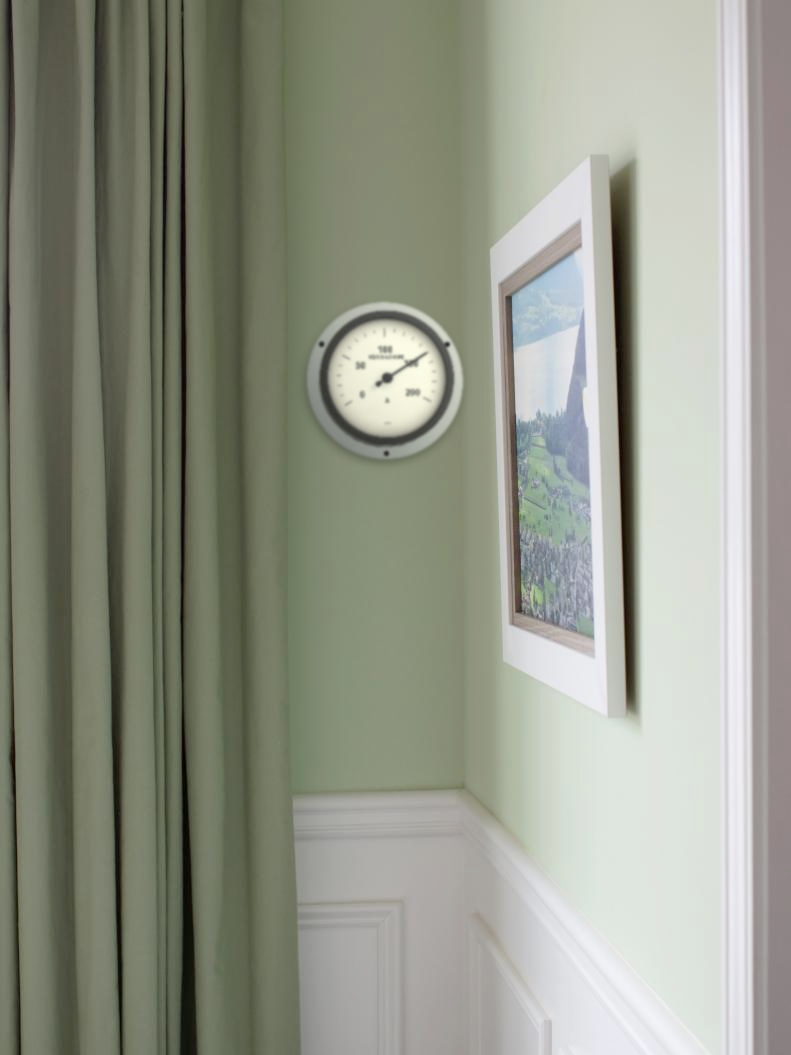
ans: {"value": 150, "unit": "A"}
